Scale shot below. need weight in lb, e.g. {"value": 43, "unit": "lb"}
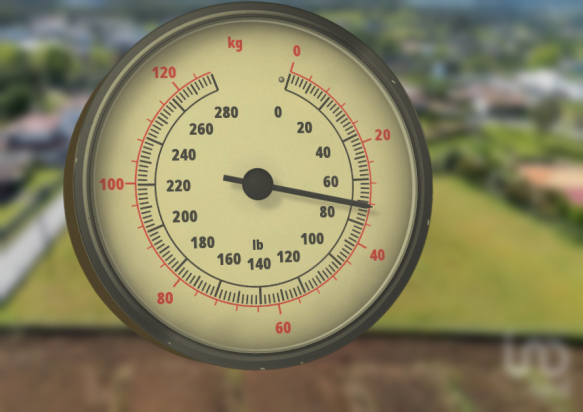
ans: {"value": 72, "unit": "lb"}
